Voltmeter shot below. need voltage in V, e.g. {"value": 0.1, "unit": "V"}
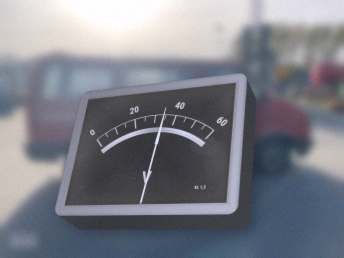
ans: {"value": 35, "unit": "V"}
